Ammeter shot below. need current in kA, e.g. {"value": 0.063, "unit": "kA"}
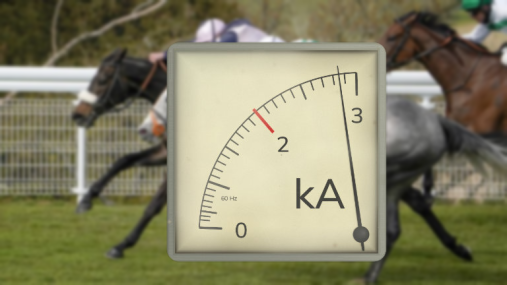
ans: {"value": 2.85, "unit": "kA"}
